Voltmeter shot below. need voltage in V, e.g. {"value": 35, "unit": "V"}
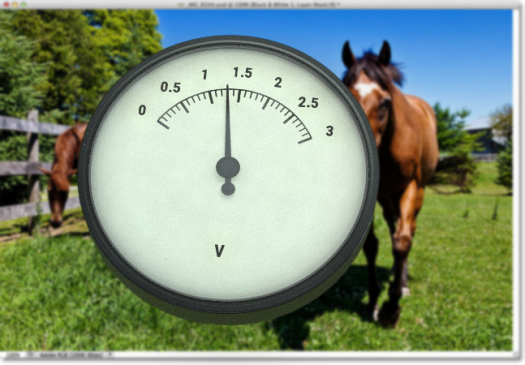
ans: {"value": 1.3, "unit": "V"}
